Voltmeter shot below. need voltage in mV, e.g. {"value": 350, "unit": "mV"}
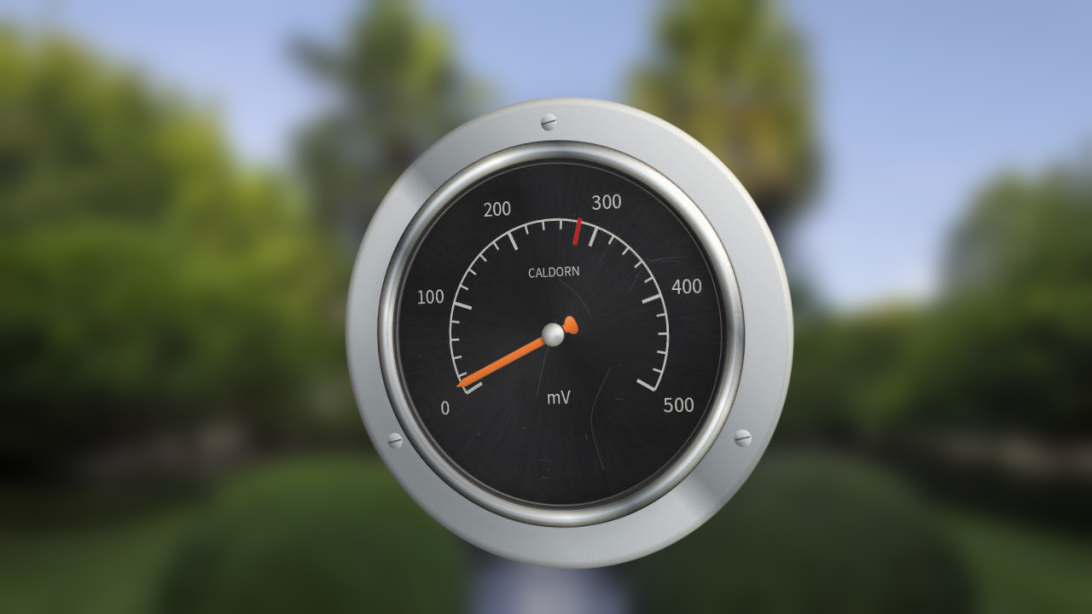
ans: {"value": 10, "unit": "mV"}
